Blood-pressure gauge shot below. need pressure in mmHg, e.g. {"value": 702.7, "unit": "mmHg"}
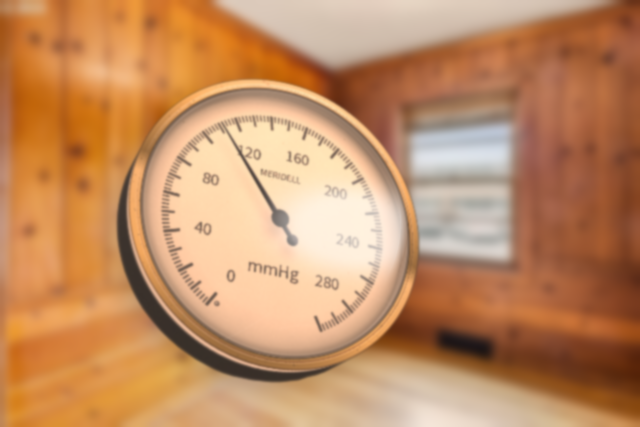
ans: {"value": 110, "unit": "mmHg"}
